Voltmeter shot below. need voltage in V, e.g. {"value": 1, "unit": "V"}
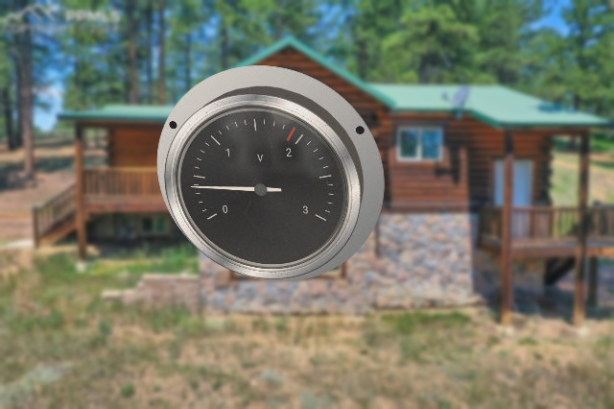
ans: {"value": 0.4, "unit": "V"}
